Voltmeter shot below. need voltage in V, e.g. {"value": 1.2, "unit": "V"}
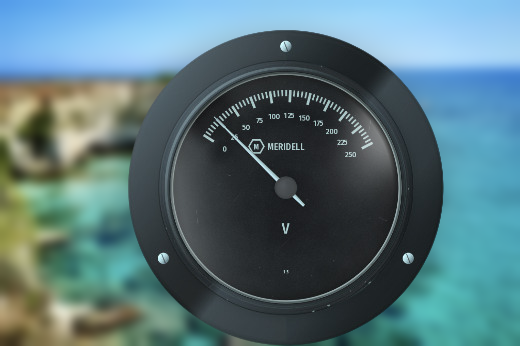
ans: {"value": 25, "unit": "V"}
